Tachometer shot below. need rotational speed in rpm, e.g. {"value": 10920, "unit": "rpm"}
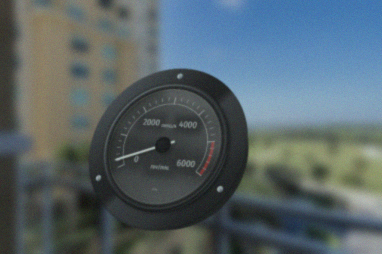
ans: {"value": 200, "unit": "rpm"}
